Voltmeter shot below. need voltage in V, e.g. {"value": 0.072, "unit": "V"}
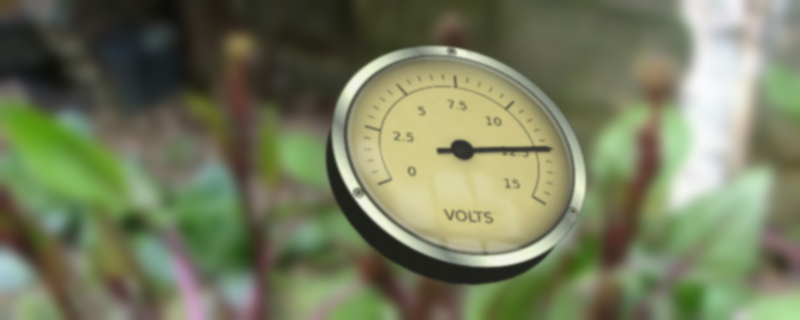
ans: {"value": 12.5, "unit": "V"}
